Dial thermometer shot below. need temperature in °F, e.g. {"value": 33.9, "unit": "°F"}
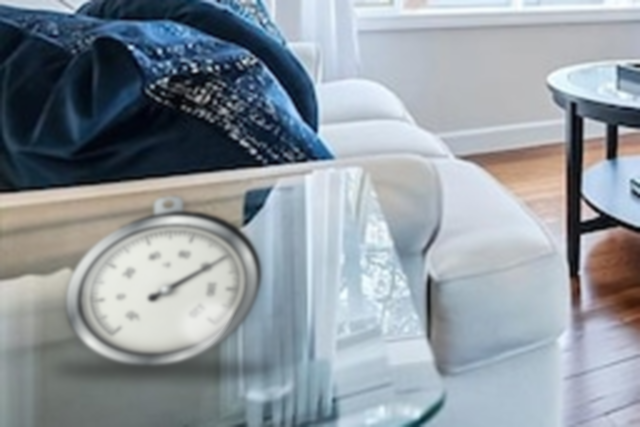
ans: {"value": 80, "unit": "°F"}
